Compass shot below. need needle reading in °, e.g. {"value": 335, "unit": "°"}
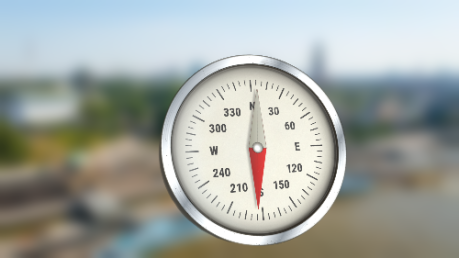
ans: {"value": 185, "unit": "°"}
